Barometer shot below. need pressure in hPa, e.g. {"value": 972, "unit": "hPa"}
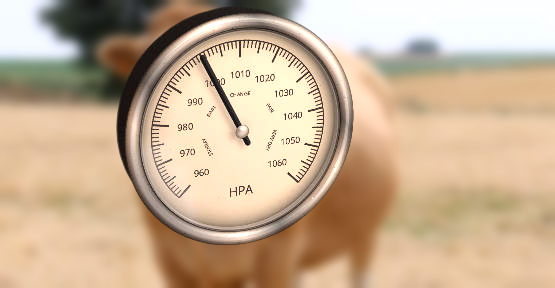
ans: {"value": 1000, "unit": "hPa"}
